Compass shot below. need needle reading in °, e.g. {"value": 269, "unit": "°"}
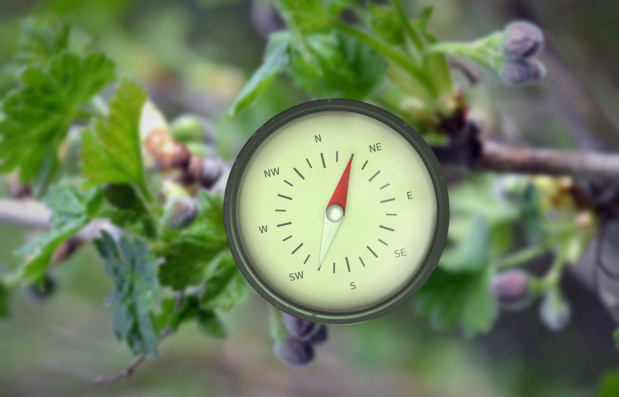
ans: {"value": 30, "unit": "°"}
